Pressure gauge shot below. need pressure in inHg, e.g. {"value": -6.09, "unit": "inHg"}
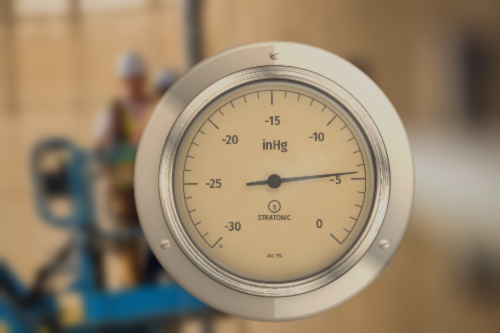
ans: {"value": -5.5, "unit": "inHg"}
